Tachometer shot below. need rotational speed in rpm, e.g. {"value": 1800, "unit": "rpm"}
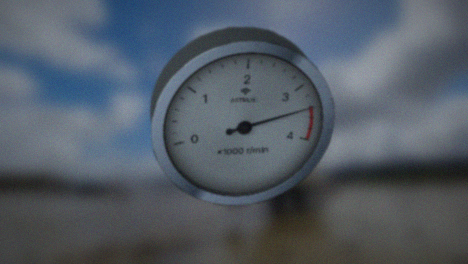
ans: {"value": 3400, "unit": "rpm"}
